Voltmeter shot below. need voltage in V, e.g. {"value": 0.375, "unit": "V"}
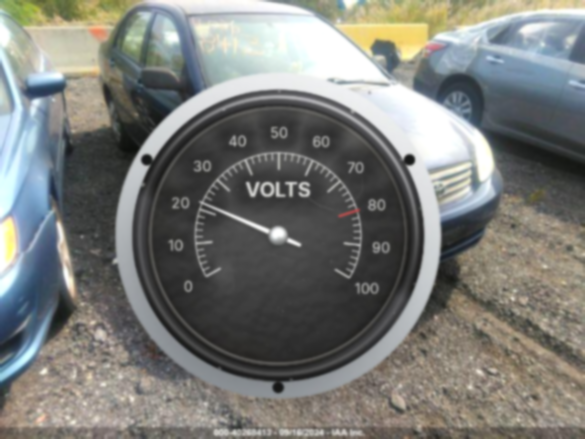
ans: {"value": 22, "unit": "V"}
